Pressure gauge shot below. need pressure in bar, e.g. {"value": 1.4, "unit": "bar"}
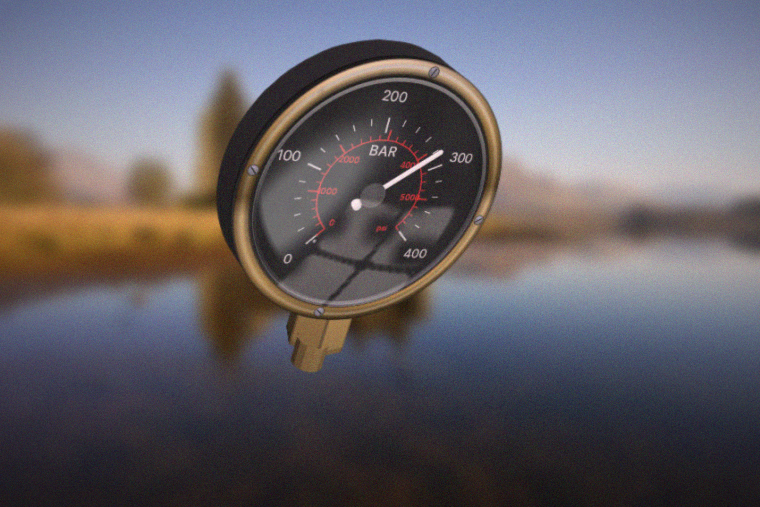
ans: {"value": 280, "unit": "bar"}
